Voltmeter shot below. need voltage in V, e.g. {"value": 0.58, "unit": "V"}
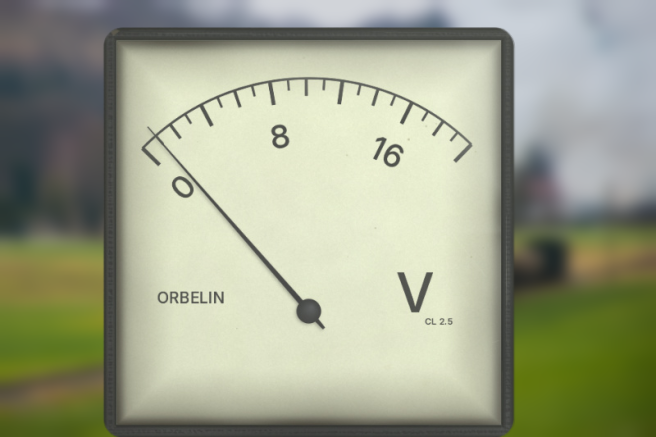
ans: {"value": 1, "unit": "V"}
